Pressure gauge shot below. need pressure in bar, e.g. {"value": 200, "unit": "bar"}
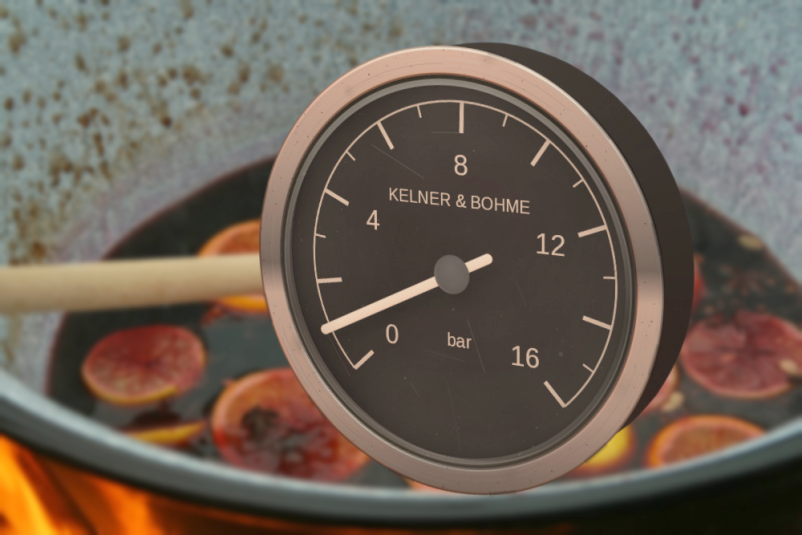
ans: {"value": 1, "unit": "bar"}
